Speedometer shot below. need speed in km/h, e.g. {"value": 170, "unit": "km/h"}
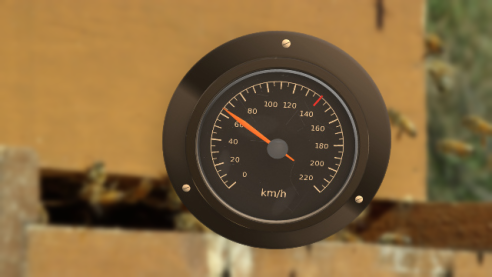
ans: {"value": 65, "unit": "km/h"}
